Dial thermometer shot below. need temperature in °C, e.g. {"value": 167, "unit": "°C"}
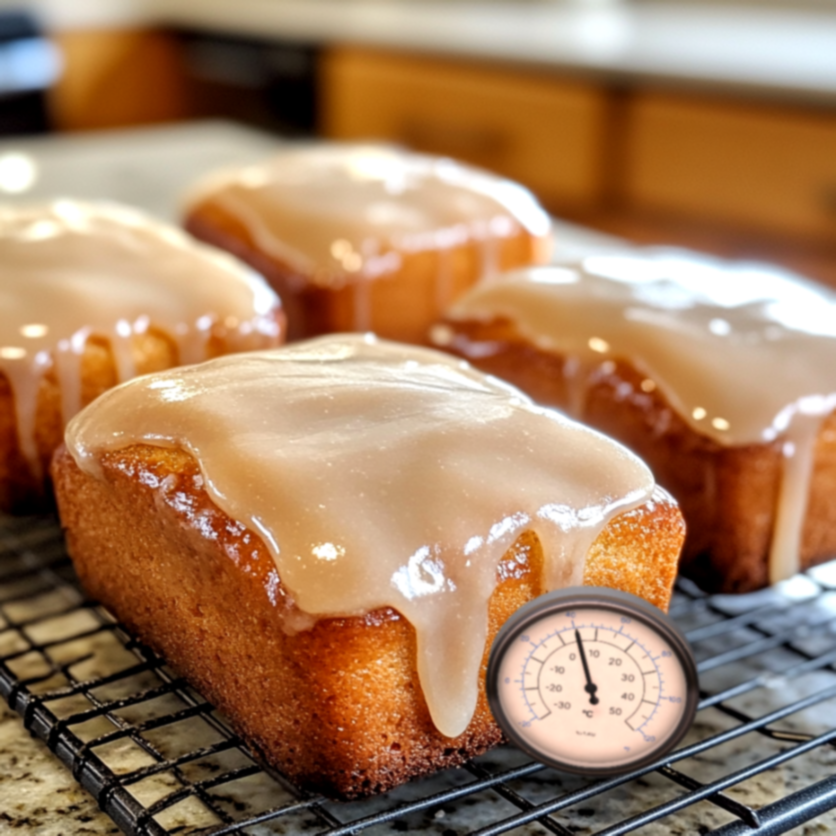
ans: {"value": 5, "unit": "°C"}
